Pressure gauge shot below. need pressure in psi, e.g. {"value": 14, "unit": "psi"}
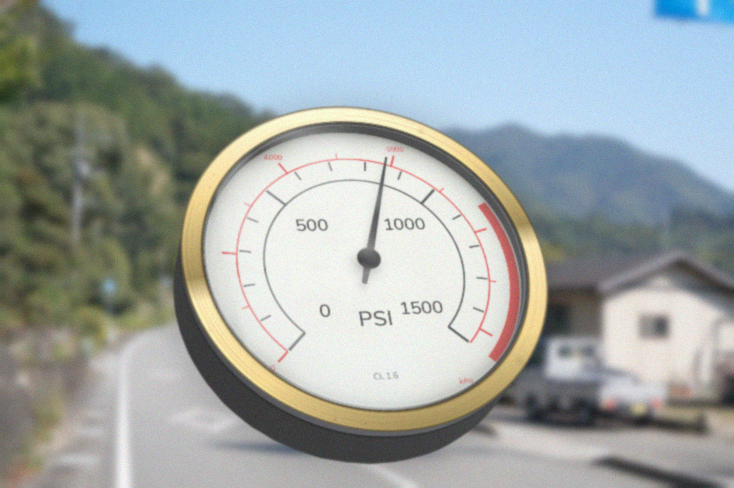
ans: {"value": 850, "unit": "psi"}
